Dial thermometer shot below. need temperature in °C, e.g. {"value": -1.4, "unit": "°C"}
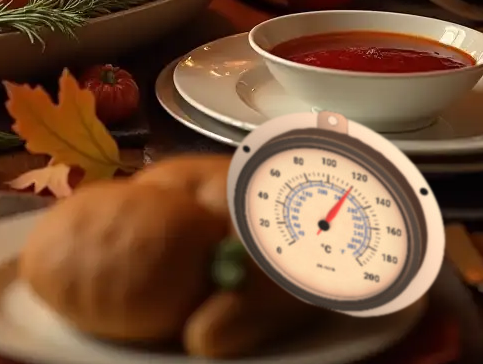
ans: {"value": 120, "unit": "°C"}
